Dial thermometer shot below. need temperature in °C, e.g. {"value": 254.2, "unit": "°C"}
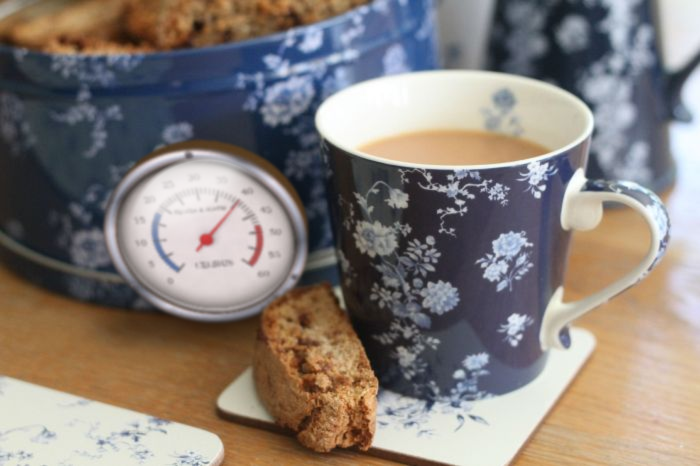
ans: {"value": 40, "unit": "°C"}
